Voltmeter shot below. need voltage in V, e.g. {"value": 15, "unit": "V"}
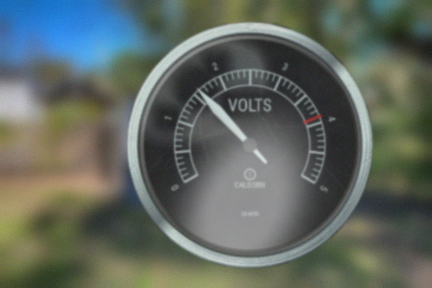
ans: {"value": 1.6, "unit": "V"}
